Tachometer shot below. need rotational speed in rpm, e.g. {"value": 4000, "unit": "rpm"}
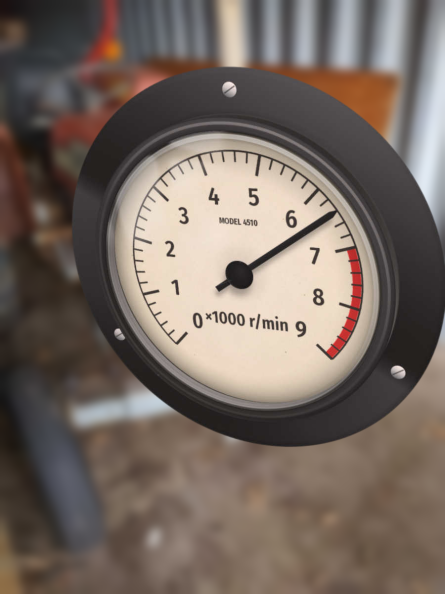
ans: {"value": 6400, "unit": "rpm"}
